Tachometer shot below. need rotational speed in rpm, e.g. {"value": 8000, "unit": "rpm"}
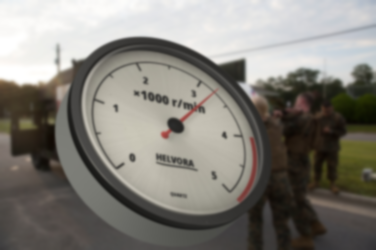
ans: {"value": 3250, "unit": "rpm"}
